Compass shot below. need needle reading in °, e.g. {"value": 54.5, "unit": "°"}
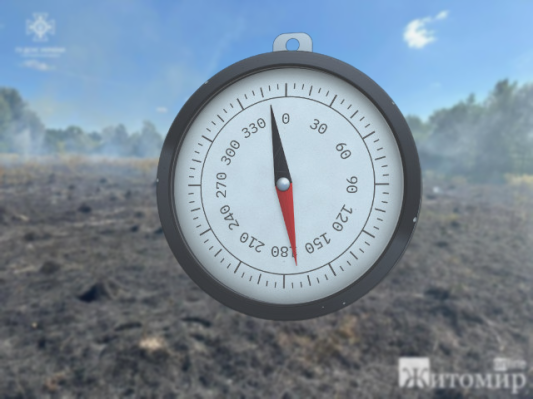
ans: {"value": 170, "unit": "°"}
